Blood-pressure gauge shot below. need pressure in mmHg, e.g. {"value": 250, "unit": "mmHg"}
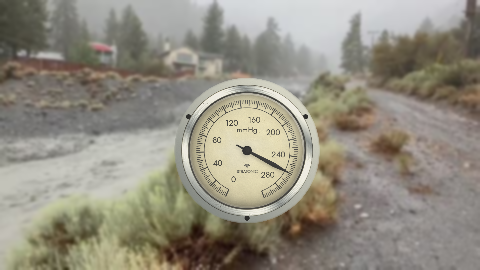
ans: {"value": 260, "unit": "mmHg"}
